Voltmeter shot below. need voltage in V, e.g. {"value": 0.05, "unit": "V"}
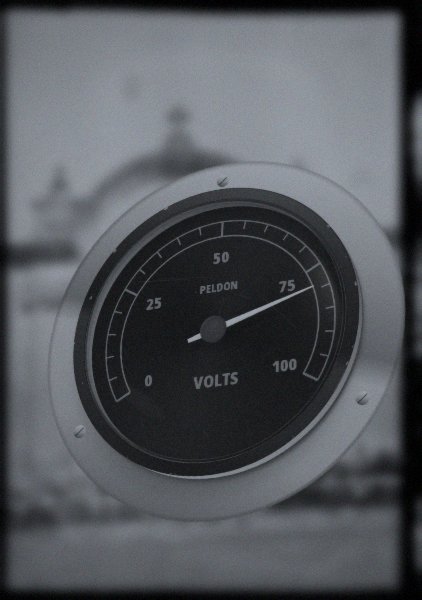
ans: {"value": 80, "unit": "V"}
